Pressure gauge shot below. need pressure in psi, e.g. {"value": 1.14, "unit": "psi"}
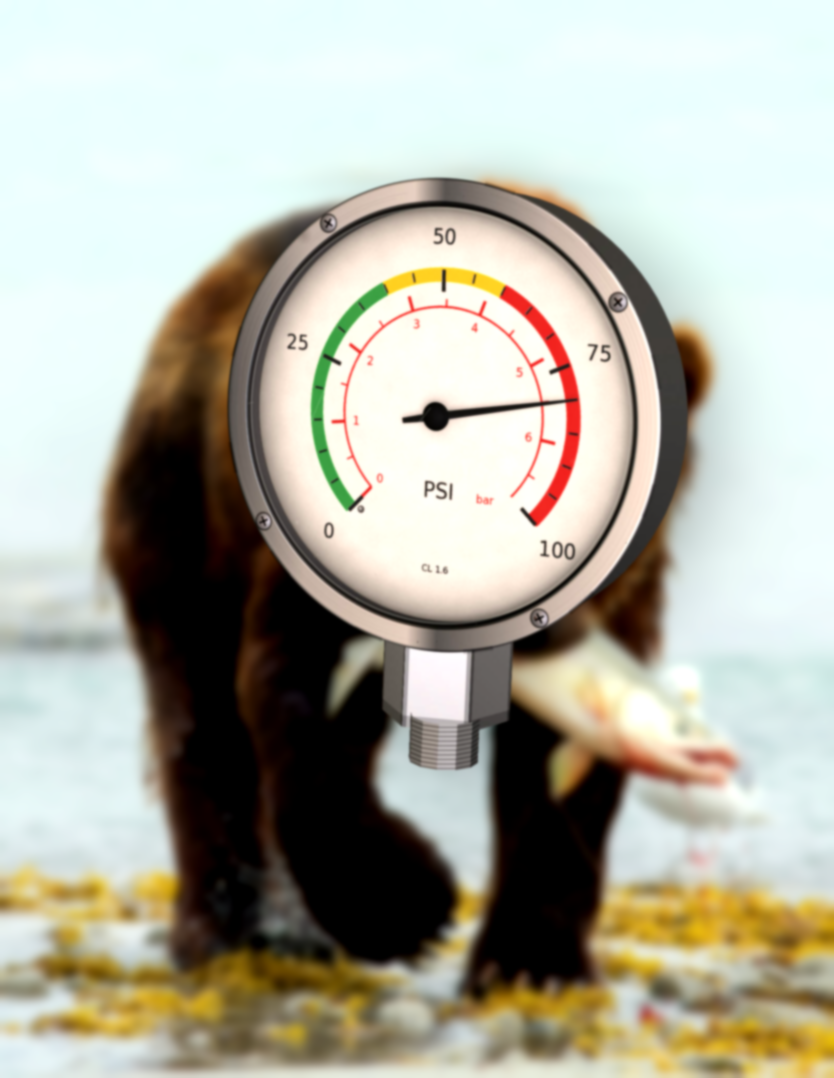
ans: {"value": 80, "unit": "psi"}
